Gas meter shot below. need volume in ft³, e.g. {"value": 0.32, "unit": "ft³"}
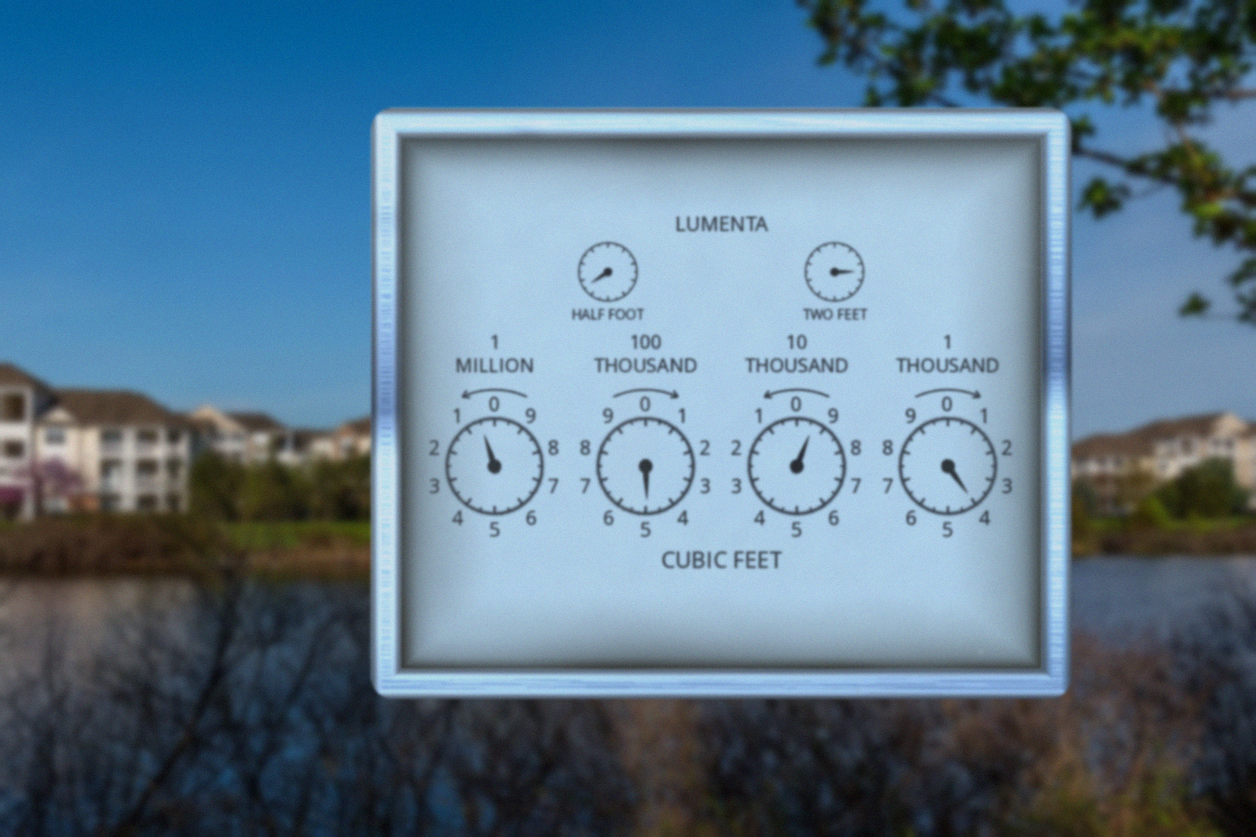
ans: {"value": 49400, "unit": "ft³"}
